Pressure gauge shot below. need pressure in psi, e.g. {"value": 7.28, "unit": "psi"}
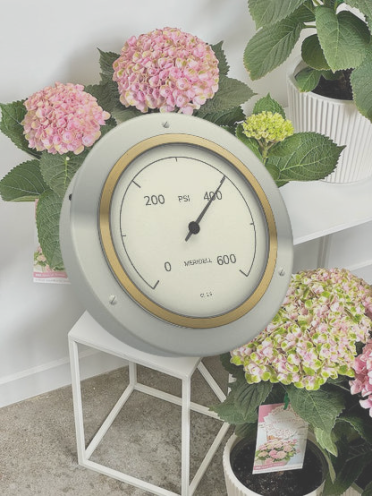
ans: {"value": 400, "unit": "psi"}
